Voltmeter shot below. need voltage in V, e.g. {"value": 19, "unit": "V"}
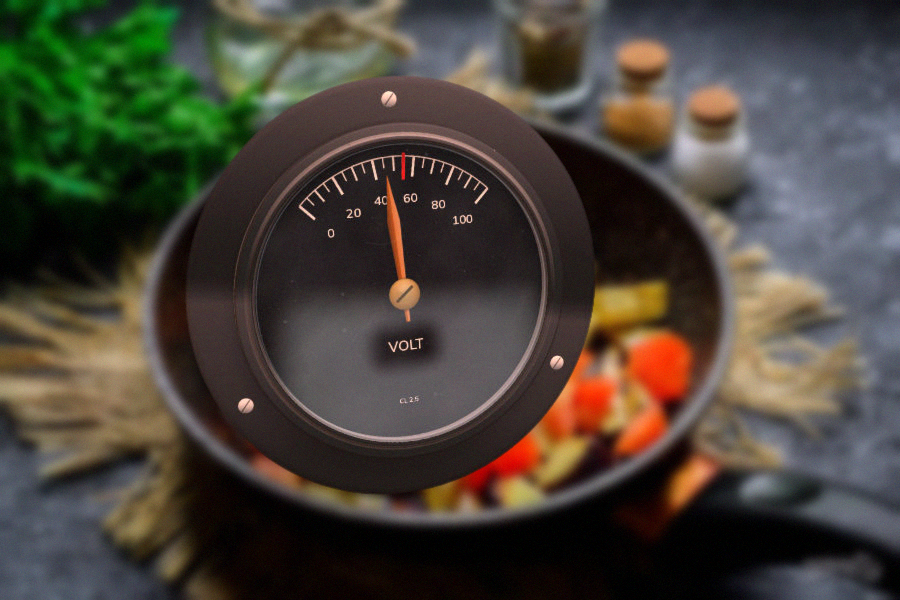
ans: {"value": 45, "unit": "V"}
